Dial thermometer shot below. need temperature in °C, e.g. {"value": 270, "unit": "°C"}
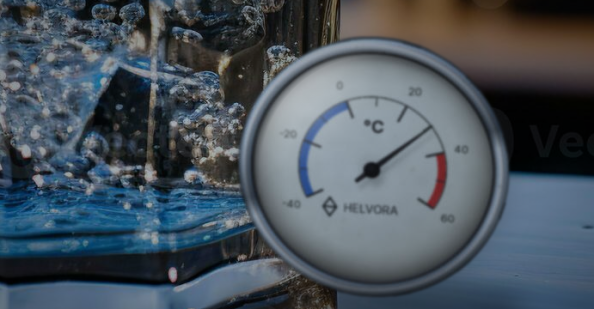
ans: {"value": 30, "unit": "°C"}
